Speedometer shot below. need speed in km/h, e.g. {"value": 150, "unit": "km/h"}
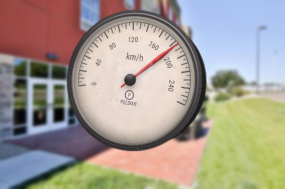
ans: {"value": 185, "unit": "km/h"}
